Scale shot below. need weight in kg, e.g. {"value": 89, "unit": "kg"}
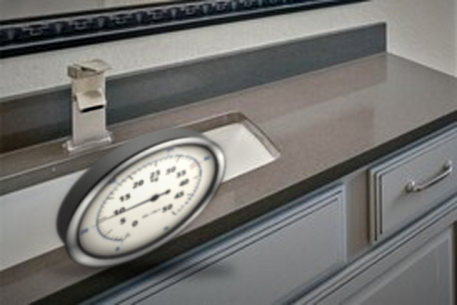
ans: {"value": 10, "unit": "kg"}
